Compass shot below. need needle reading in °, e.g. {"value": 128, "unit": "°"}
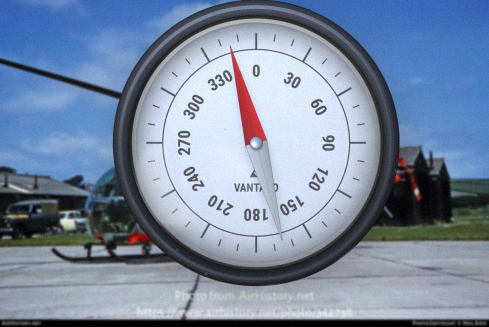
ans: {"value": 345, "unit": "°"}
